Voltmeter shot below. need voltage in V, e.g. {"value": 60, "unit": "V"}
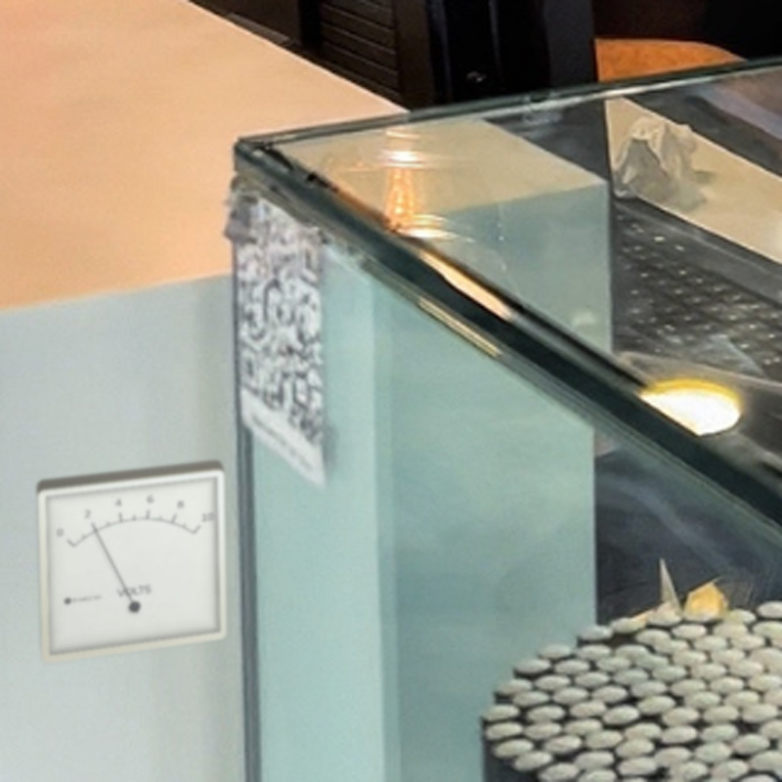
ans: {"value": 2, "unit": "V"}
